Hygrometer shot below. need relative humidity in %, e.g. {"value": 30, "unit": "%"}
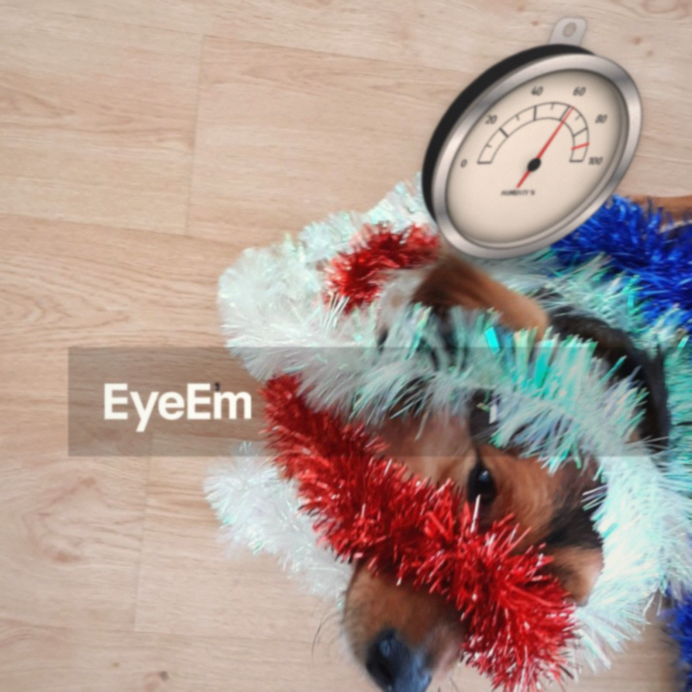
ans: {"value": 60, "unit": "%"}
